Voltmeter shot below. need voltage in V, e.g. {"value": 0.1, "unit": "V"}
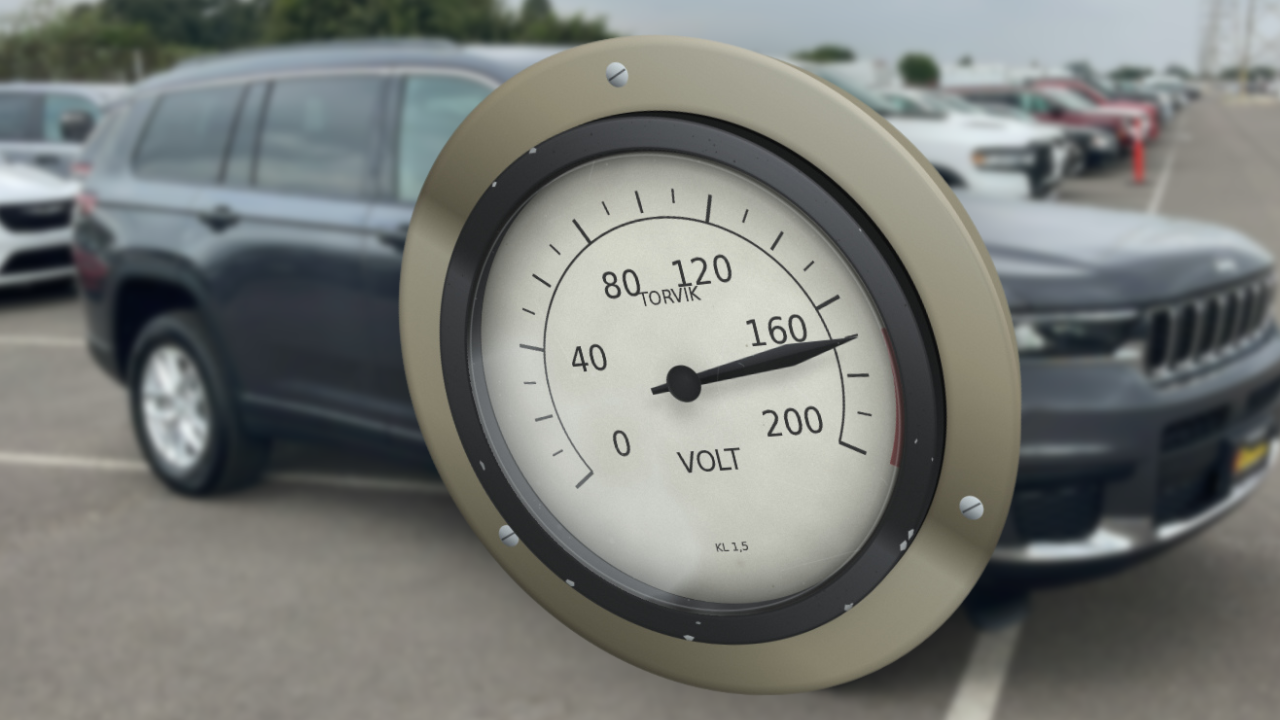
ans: {"value": 170, "unit": "V"}
